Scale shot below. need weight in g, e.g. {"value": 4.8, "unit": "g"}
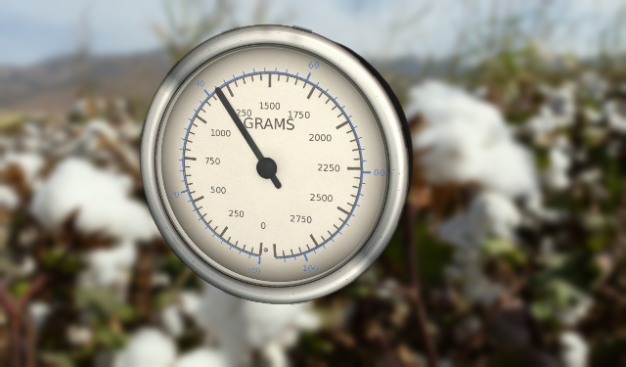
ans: {"value": 1200, "unit": "g"}
